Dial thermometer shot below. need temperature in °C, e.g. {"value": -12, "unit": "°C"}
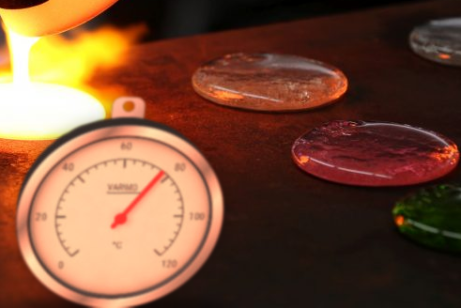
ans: {"value": 76, "unit": "°C"}
